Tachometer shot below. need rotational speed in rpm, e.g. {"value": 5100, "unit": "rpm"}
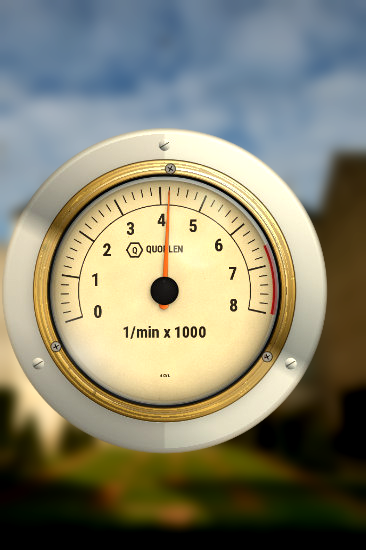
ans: {"value": 4200, "unit": "rpm"}
